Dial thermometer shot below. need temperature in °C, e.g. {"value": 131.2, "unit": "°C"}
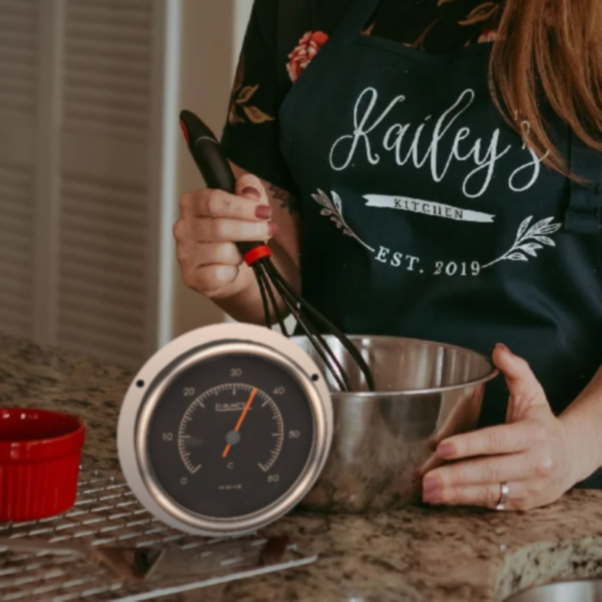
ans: {"value": 35, "unit": "°C"}
